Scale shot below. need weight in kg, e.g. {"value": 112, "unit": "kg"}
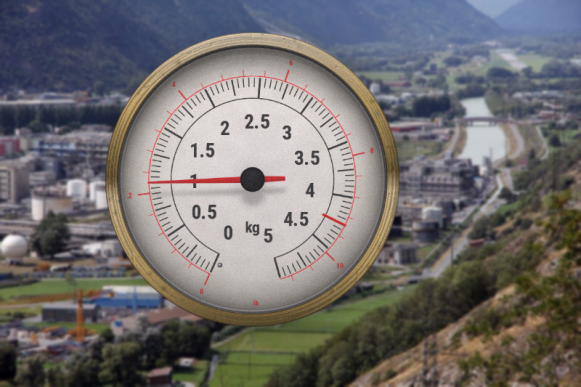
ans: {"value": 1, "unit": "kg"}
